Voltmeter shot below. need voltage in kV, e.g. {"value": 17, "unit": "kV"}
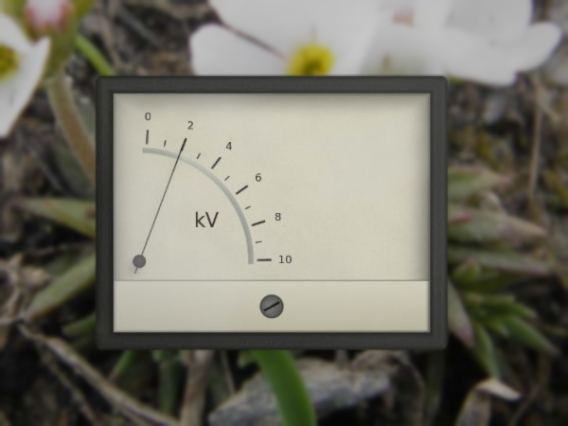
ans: {"value": 2, "unit": "kV"}
